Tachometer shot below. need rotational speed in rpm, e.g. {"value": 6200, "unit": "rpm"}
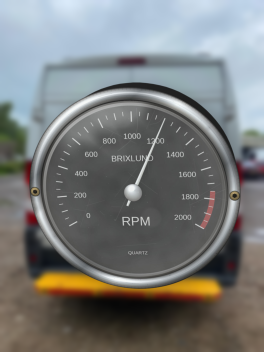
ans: {"value": 1200, "unit": "rpm"}
